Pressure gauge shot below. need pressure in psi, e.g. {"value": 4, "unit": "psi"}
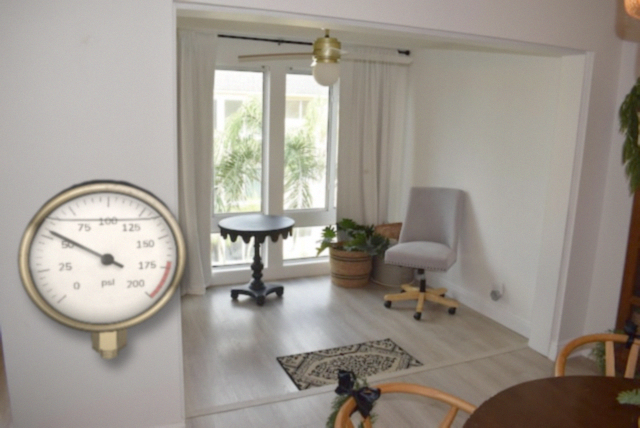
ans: {"value": 55, "unit": "psi"}
